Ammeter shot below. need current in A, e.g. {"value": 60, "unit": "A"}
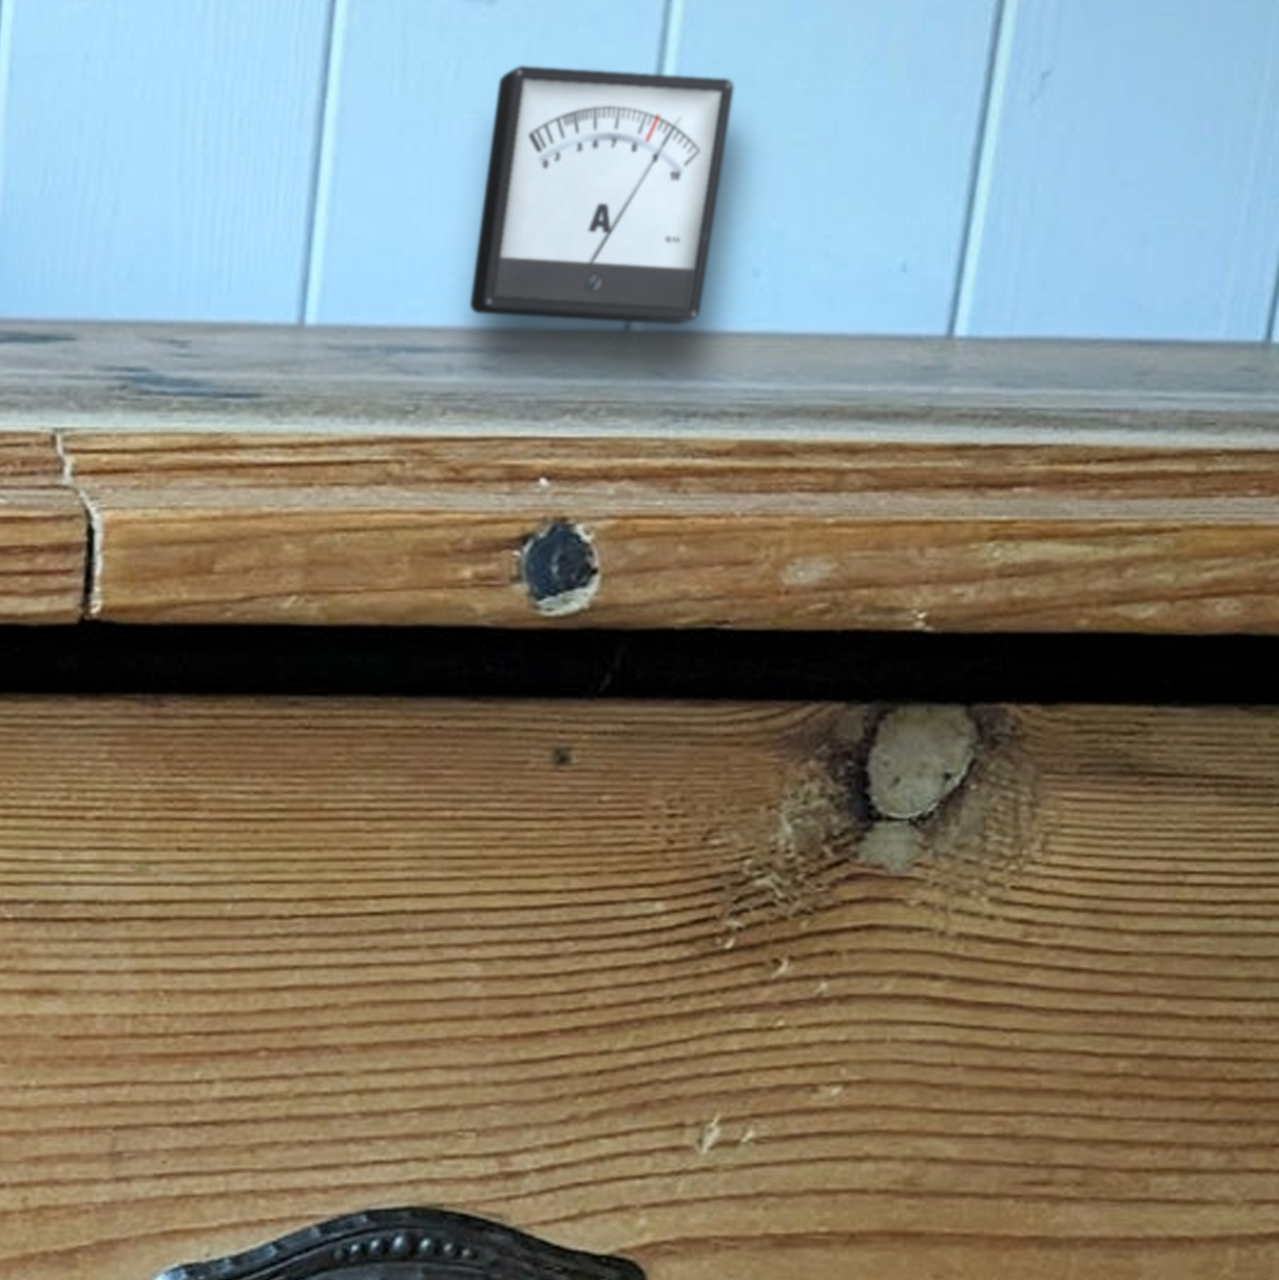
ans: {"value": 9, "unit": "A"}
